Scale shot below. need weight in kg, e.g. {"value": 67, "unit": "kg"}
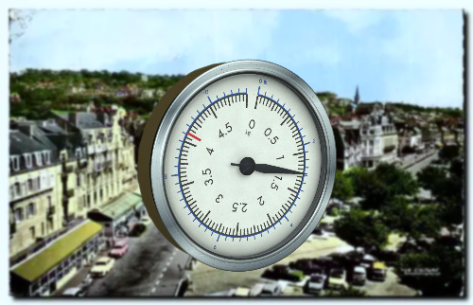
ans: {"value": 1.25, "unit": "kg"}
